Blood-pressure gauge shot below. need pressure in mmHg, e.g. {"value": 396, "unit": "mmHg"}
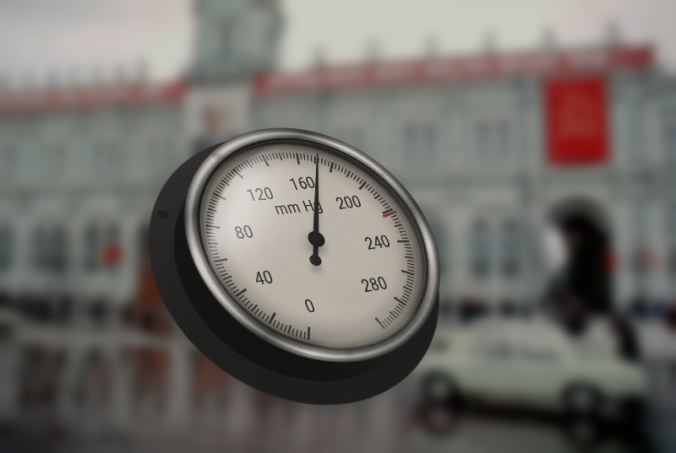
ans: {"value": 170, "unit": "mmHg"}
